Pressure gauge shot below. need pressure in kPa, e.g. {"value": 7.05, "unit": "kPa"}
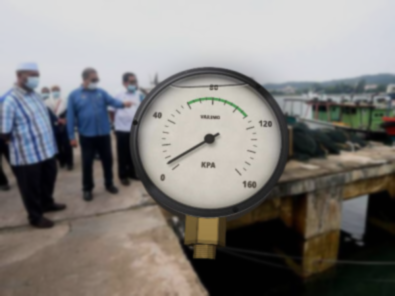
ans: {"value": 5, "unit": "kPa"}
